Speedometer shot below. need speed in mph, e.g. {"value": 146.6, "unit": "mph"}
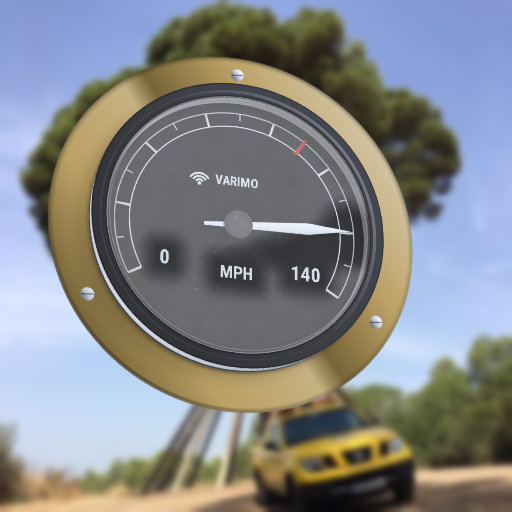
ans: {"value": 120, "unit": "mph"}
